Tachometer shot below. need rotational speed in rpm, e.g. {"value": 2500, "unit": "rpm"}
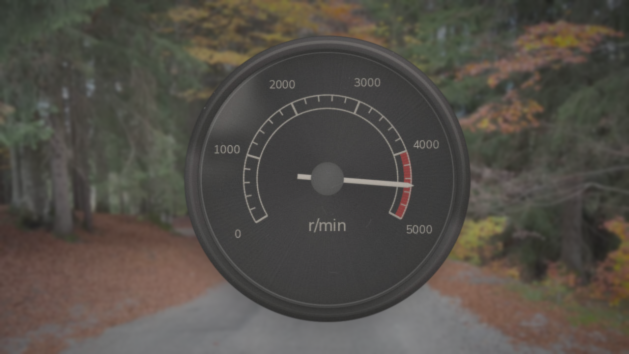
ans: {"value": 4500, "unit": "rpm"}
